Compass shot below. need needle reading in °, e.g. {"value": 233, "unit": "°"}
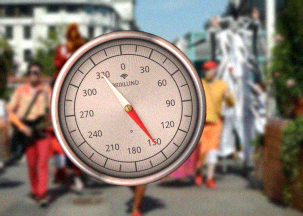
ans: {"value": 150, "unit": "°"}
